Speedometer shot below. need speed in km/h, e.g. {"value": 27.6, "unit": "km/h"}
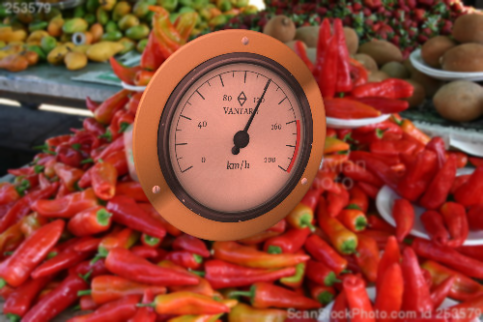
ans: {"value": 120, "unit": "km/h"}
